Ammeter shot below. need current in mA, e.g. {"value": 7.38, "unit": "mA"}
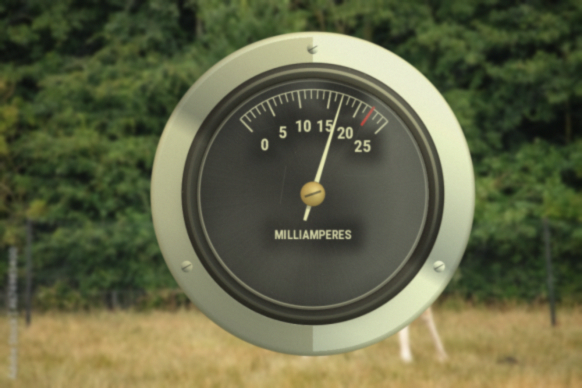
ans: {"value": 17, "unit": "mA"}
